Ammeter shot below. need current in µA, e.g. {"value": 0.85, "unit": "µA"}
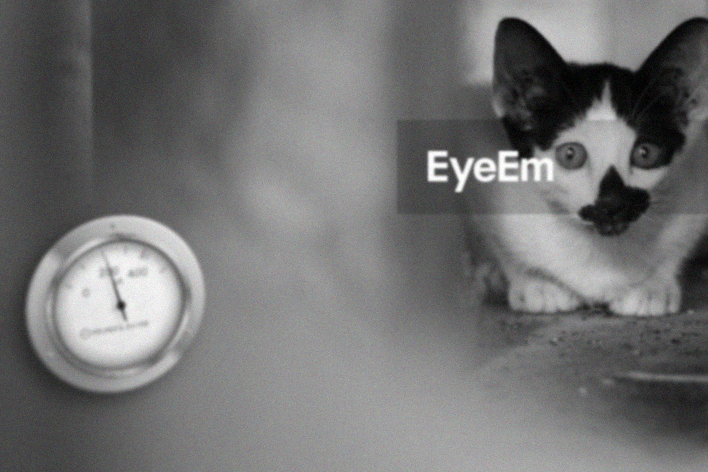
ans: {"value": 200, "unit": "µA"}
